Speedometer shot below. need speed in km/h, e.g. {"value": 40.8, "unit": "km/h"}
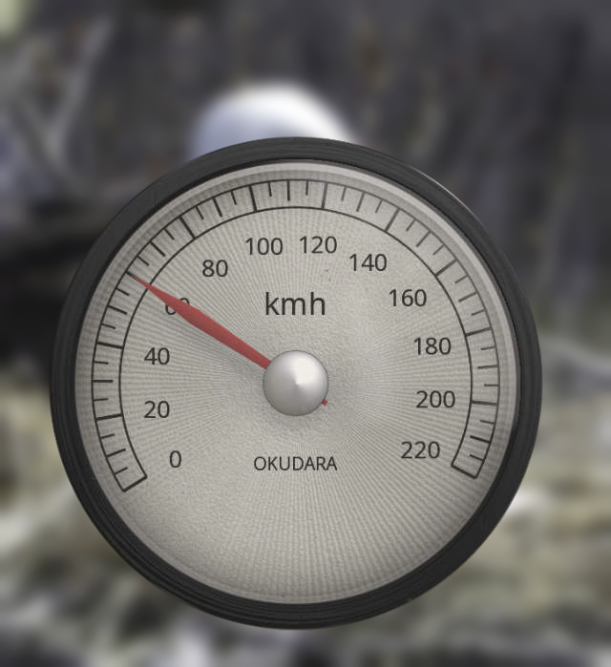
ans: {"value": 60, "unit": "km/h"}
